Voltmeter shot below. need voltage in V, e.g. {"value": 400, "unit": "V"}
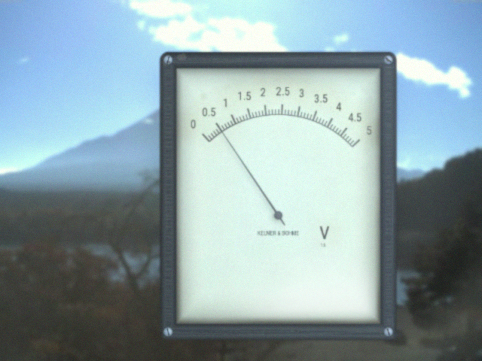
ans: {"value": 0.5, "unit": "V"}
